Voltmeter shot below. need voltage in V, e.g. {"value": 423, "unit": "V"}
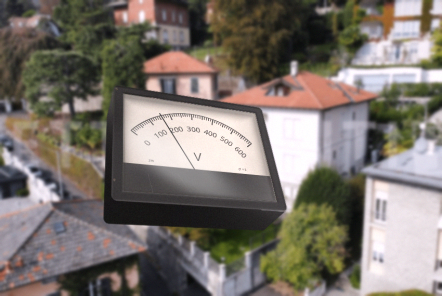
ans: {"value": 150, "unit": "V"}
